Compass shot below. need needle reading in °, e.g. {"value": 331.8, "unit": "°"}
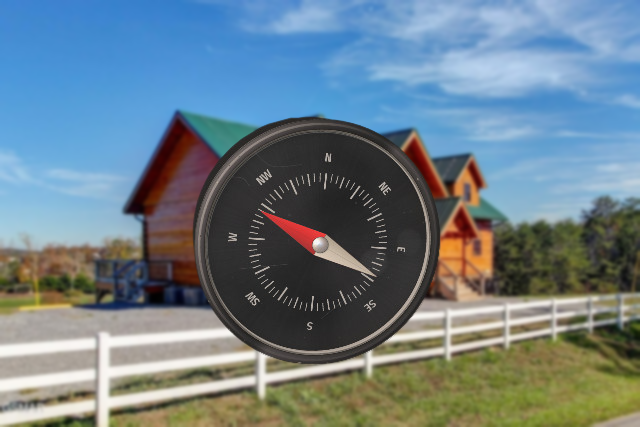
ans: {"value": 295, "unit": "°"}
